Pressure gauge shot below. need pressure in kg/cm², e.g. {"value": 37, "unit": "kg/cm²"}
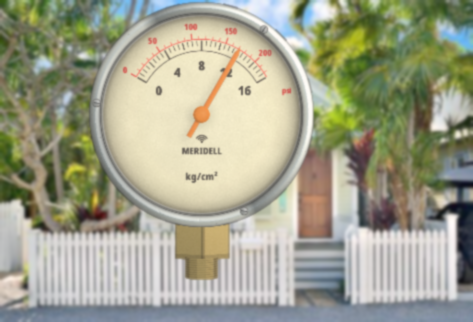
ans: {"value": 12, "unit": "kg/cm²"}
